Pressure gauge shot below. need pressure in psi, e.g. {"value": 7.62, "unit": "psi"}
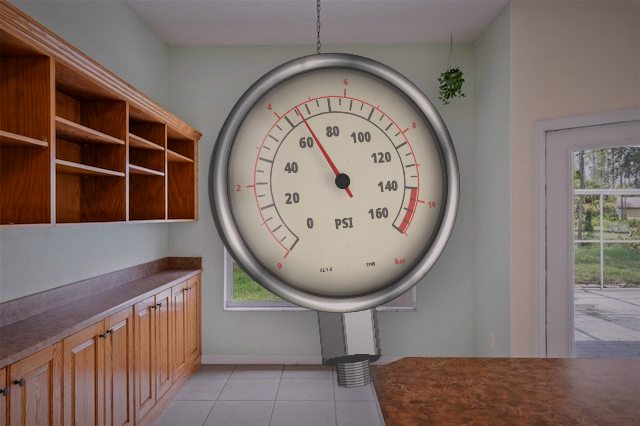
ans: {"value": 65, "unit": "psi"}
